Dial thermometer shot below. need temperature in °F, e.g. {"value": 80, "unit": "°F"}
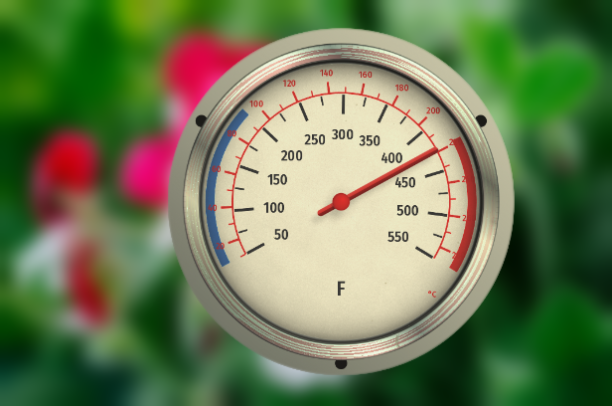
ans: {"value": 425, "unit": "°F"}
